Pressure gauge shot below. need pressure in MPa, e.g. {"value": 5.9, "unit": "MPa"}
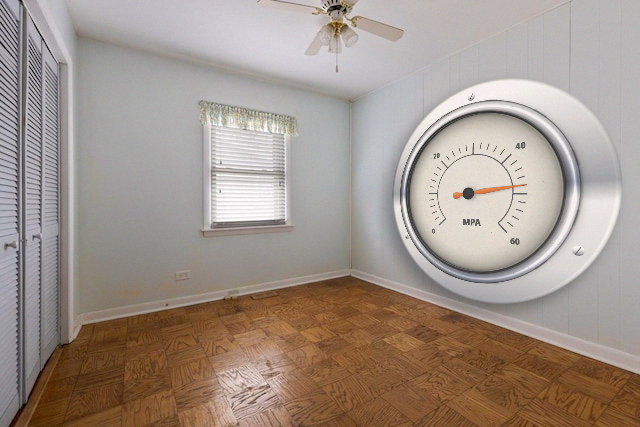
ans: {"value": 48, "unit": "MPa"}
